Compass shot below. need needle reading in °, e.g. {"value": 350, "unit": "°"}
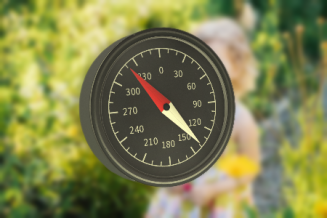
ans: {"value": 320, "unit": "°"}
